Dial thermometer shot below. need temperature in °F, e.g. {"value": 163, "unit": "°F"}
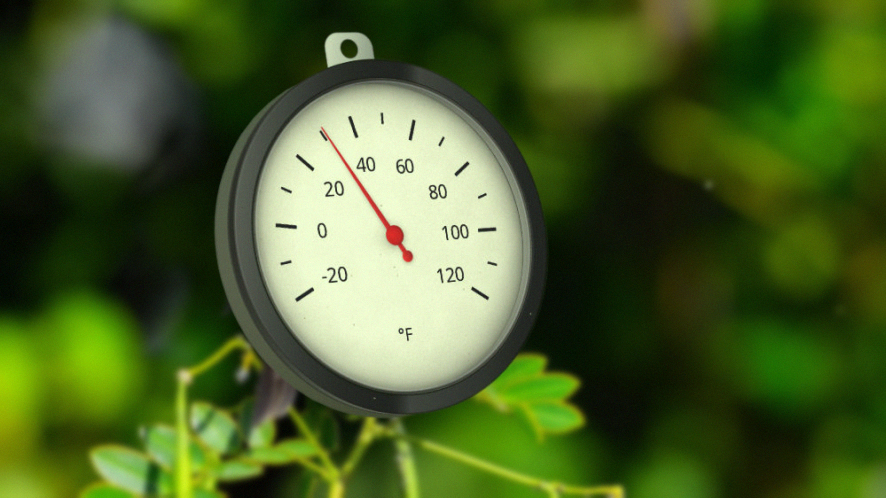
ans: {"value": 30, "unit": "°F"}
